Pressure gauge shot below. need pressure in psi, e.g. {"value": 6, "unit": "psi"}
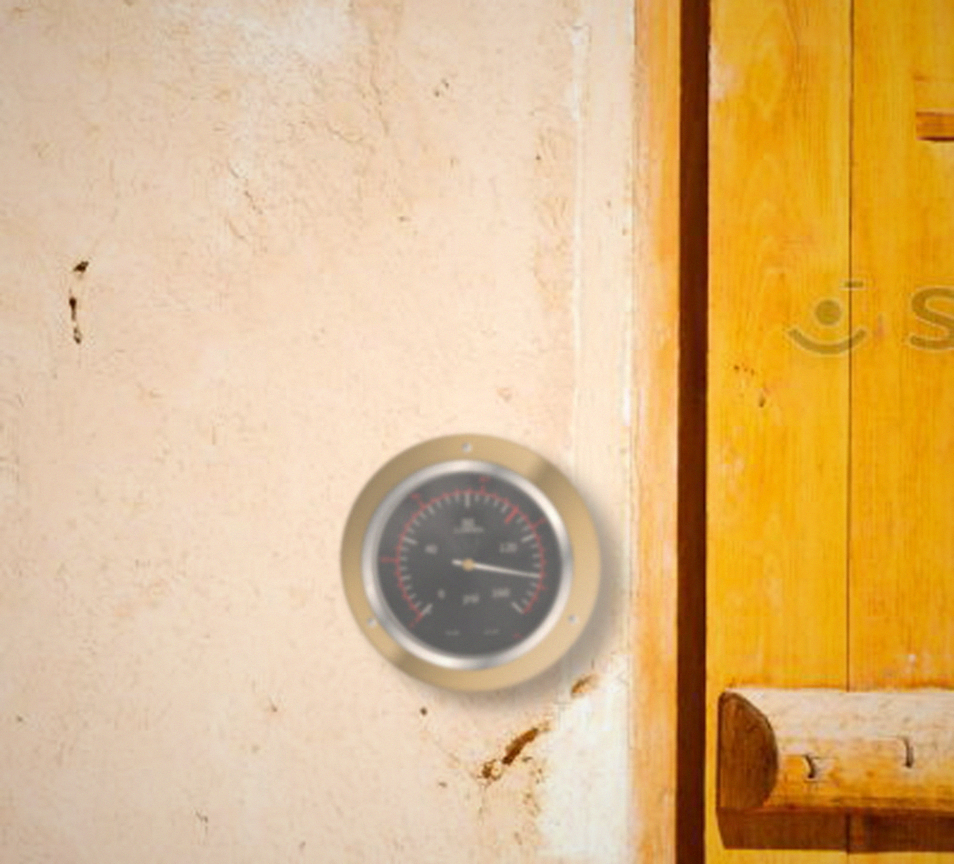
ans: {"value": 140, "unit": "psi"}
